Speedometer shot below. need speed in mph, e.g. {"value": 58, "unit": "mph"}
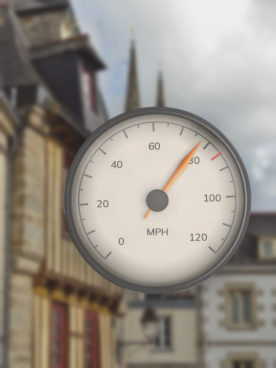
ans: {"value": 77.5, "unit": "mph"}
